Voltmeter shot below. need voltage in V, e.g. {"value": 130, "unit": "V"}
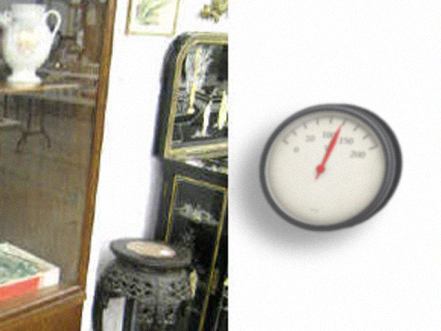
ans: {"value": 125, "unit": "V"}
